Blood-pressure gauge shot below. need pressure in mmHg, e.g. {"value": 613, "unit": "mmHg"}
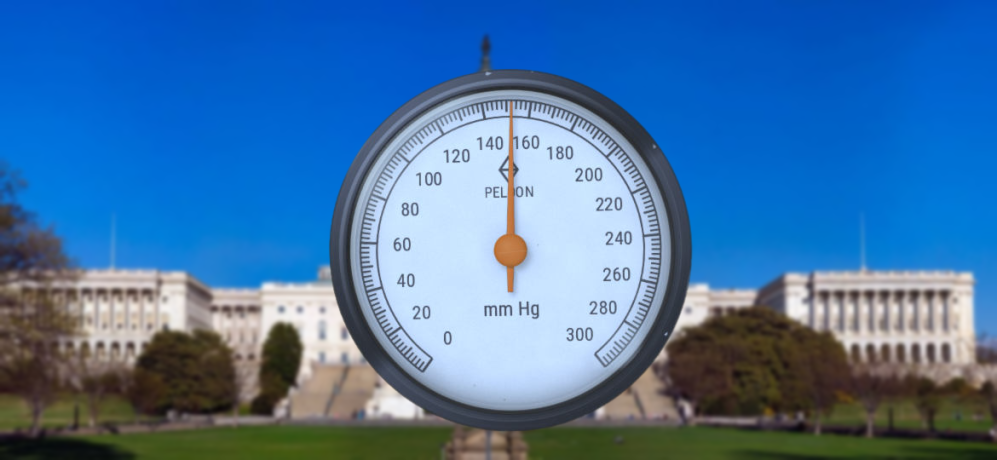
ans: {"value": 152, "unit": "mmHg"}
